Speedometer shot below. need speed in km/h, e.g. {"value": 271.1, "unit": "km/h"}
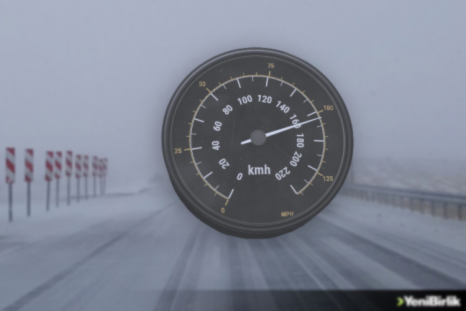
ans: {"value": 165, "unit": "km/h"}
